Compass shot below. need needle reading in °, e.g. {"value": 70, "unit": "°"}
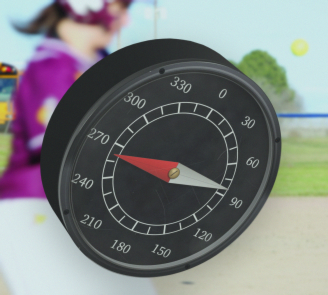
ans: {"value": 262.5, "unit": "°"}
